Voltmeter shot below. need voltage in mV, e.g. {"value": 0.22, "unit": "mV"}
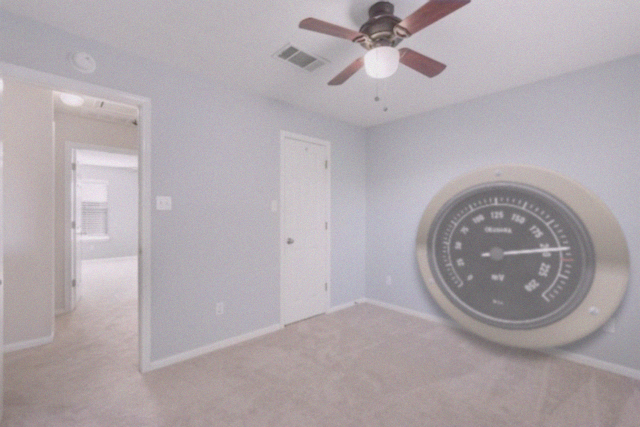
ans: {"value": 200, "unit": "mV"}
